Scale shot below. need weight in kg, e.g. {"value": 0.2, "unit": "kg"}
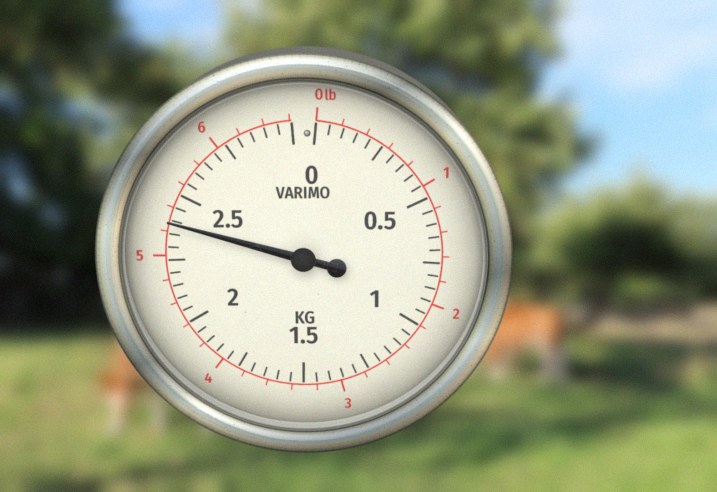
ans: {"value": 2.4, "unit": "kg"}
